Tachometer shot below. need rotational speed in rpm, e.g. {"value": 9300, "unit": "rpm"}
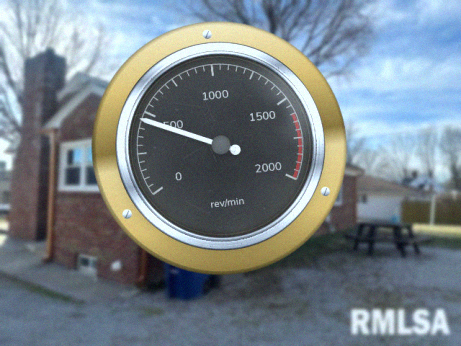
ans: {"value": 450, "unit": "rpm"}
